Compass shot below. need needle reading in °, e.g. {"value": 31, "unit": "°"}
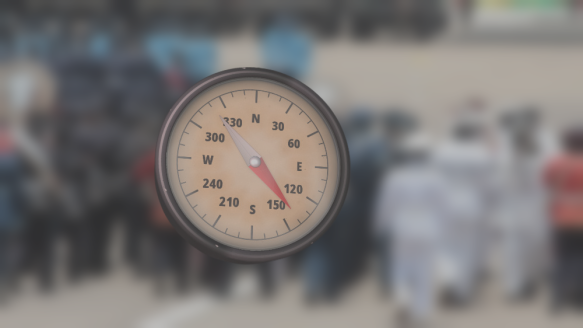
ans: {"value": 140, "unit": "°"}
